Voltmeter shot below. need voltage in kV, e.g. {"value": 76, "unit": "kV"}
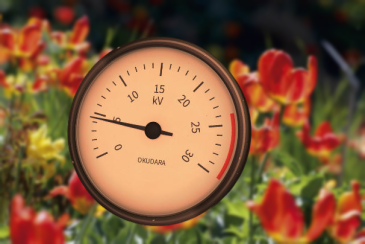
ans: {"value": 4.5, "unit": "kV"}
